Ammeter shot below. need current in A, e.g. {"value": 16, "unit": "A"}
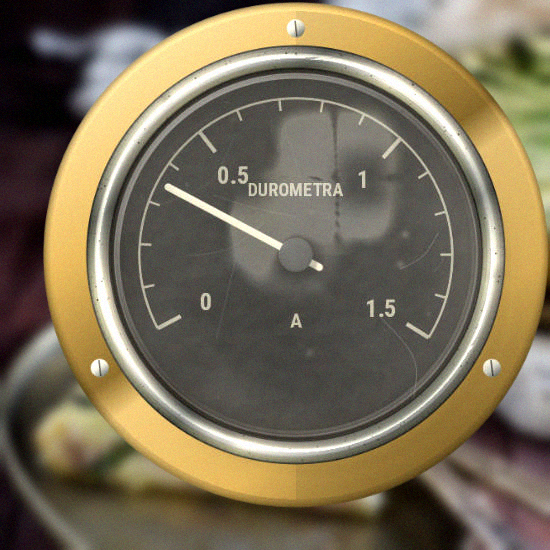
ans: {"value": 0.35, "unit": "A"}
